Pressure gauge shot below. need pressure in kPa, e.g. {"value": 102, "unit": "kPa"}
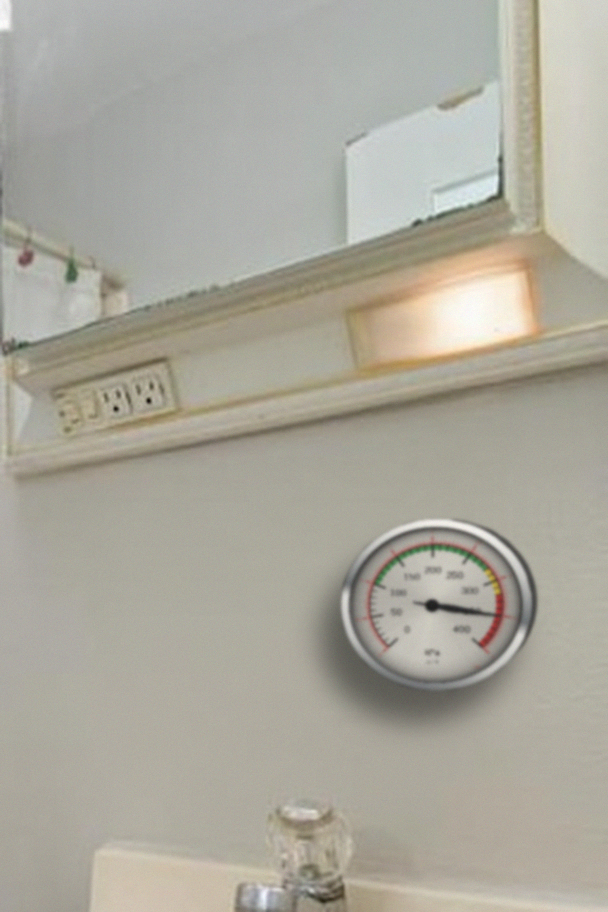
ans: {"value": 350, "unit": "kPa"}
